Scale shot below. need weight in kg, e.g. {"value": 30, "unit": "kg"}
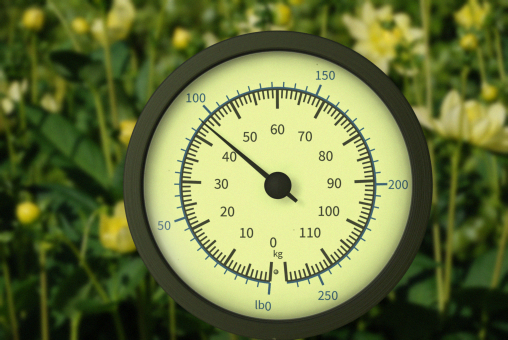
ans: {"value": 43, "unit": "kg"}
